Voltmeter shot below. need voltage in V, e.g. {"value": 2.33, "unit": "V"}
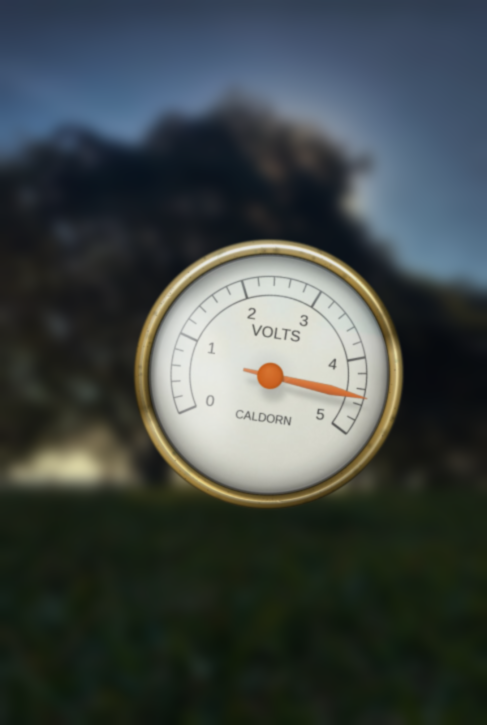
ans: {"value": 4.5, "unit": "V"}
